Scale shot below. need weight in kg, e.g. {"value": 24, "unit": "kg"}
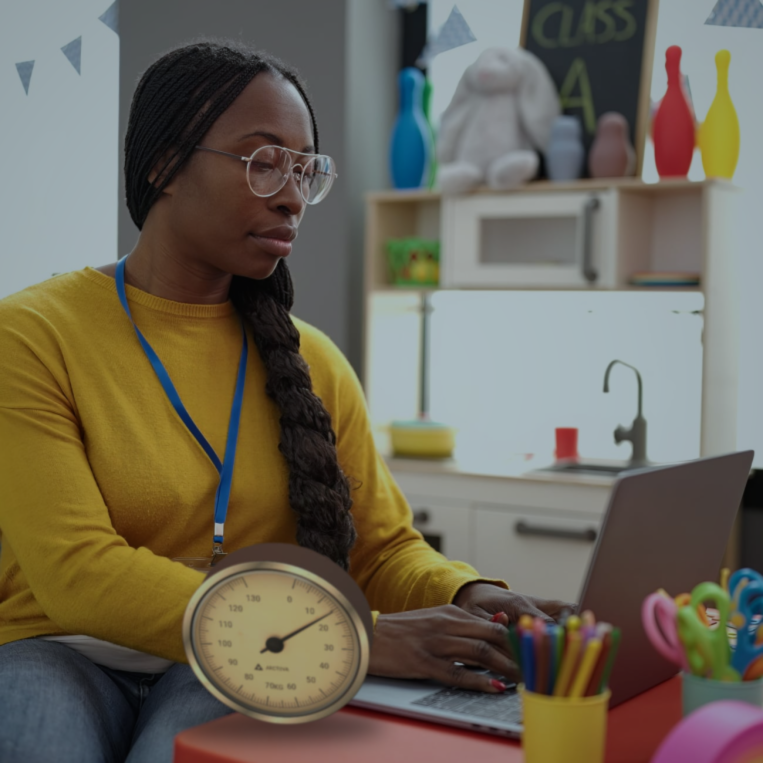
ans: {"value": 15, "unit": "kg"}
